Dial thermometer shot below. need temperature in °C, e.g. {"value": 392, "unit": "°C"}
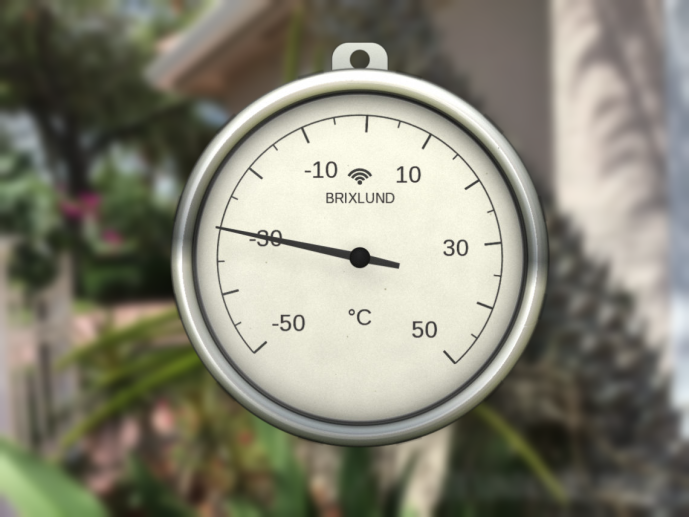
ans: {"value": -30, "unit": "°C"}
